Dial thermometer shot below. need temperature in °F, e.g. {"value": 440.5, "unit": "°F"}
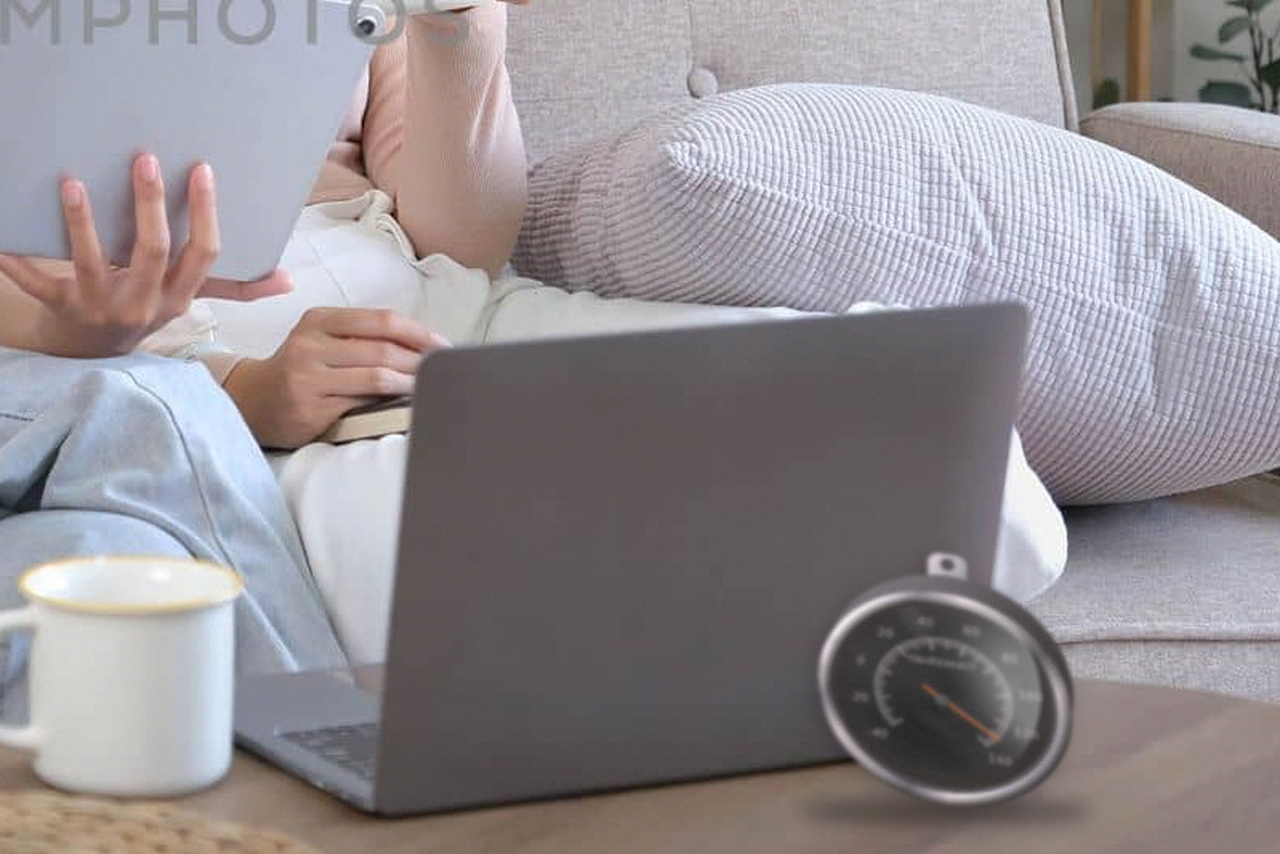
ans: {"value": 130, "unit": "°F"}
